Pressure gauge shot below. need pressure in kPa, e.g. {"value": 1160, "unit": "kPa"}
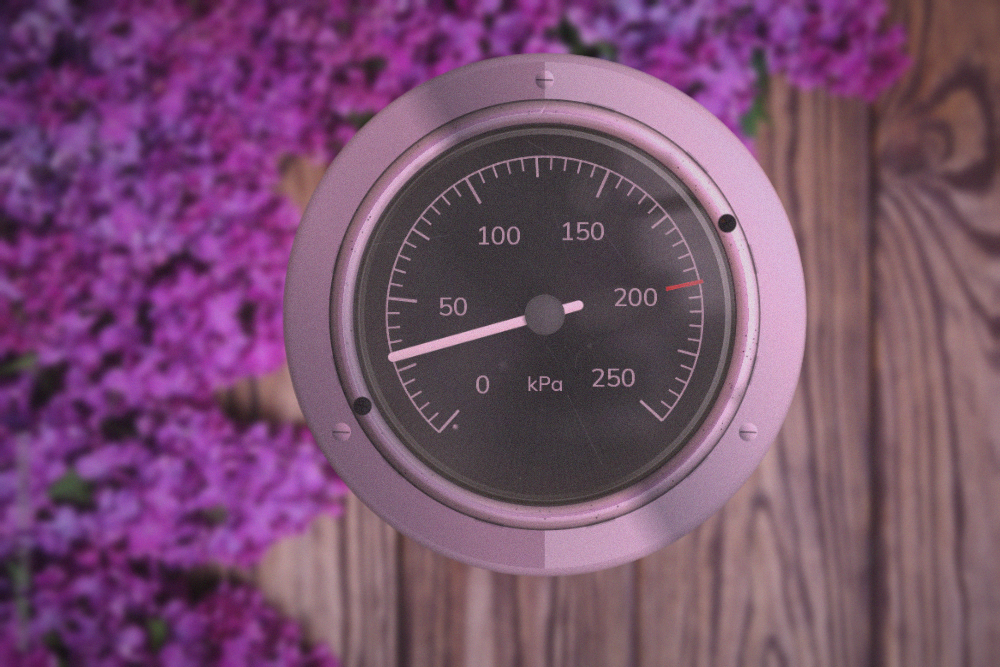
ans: {"value": 30, "unit": "kPa"}
